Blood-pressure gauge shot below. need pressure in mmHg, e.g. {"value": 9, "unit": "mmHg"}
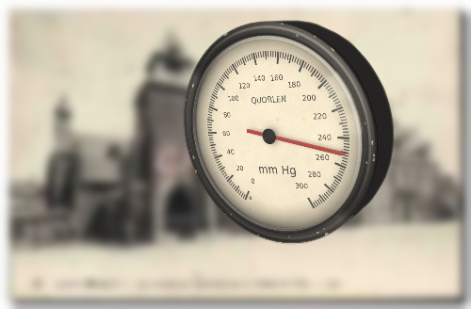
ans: {"value": 250, "unit": "mmHg"}
